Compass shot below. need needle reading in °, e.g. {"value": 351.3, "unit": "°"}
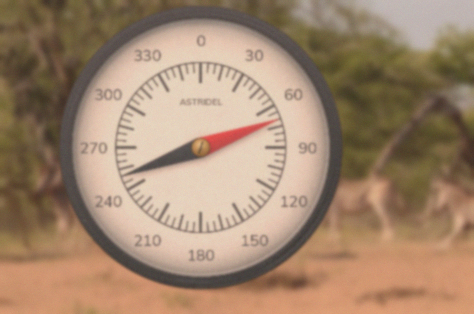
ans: {"value": 70, "unit": "°"}
